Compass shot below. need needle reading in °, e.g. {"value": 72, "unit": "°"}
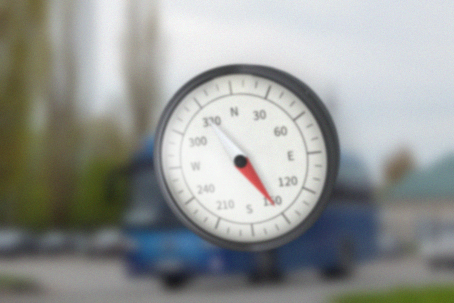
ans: {"value": 150, "unit": "°"}
